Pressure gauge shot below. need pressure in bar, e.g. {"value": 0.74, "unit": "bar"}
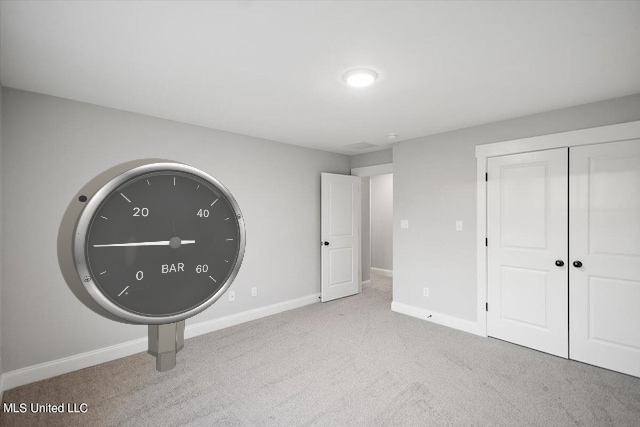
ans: {"value": 10, "unit": "bar"}
